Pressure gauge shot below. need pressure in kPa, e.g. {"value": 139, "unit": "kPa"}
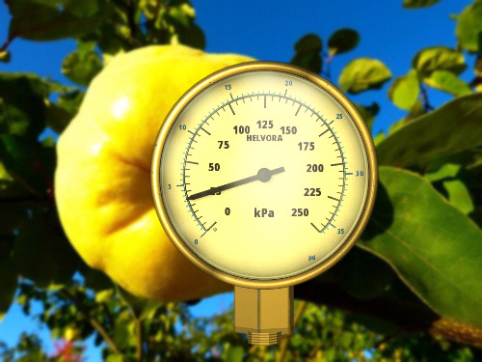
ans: {"value": 25, "unit": "kPa"}
